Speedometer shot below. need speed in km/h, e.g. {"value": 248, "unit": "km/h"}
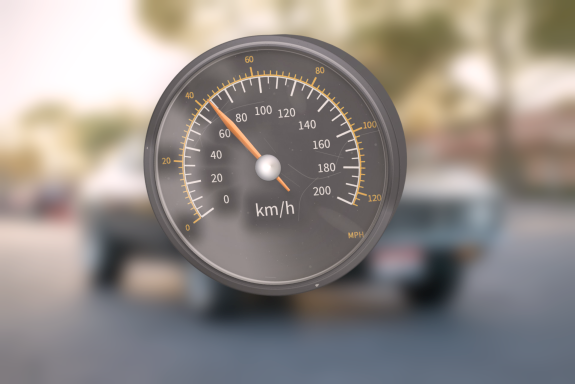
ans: {"value": 70, "unit": "km/h"}
